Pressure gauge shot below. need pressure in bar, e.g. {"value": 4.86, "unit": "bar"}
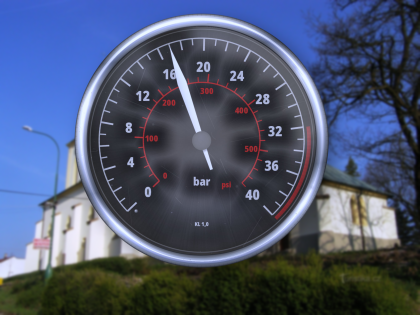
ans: {"value": 17, "unit": "bar"}
